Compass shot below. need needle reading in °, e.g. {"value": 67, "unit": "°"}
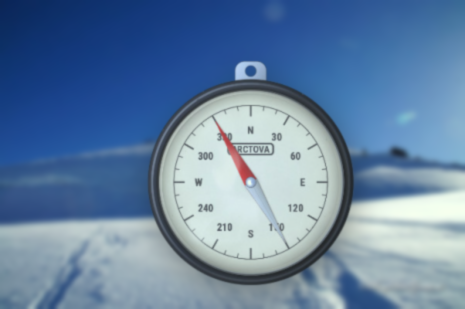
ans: {"value": 330, "unit": "°"}
